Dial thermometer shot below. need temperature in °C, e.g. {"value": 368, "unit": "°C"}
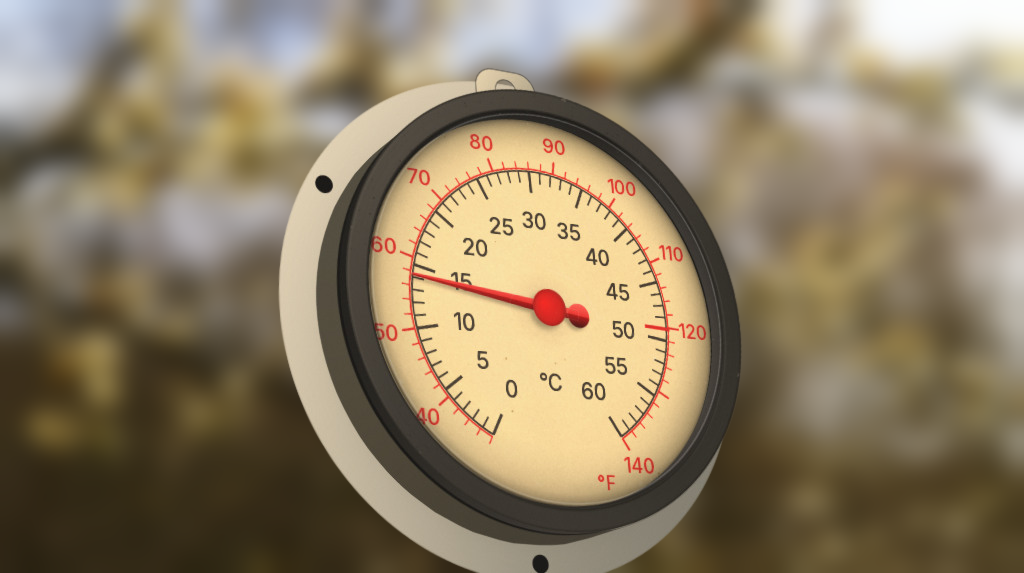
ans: {"value": 14, "unit": "°C"}
